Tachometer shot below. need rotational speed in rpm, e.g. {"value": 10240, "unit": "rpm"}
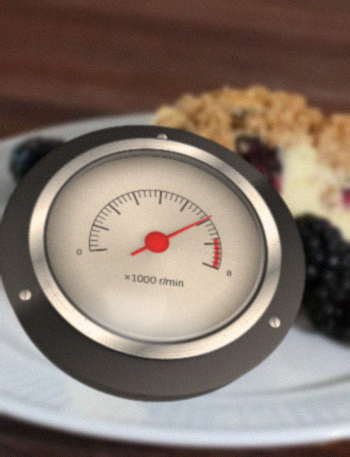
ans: {"value": 6000, "unit": "rpm"}
